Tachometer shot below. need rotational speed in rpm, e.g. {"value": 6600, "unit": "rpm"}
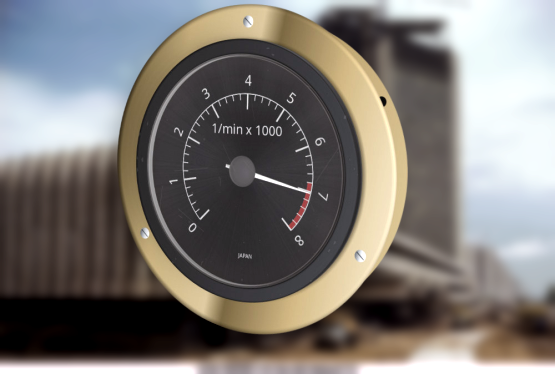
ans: {"value": 7000, "unit": "rpm"}
